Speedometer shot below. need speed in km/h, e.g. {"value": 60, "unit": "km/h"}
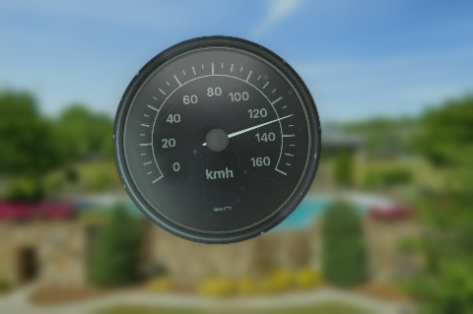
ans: {"value": 130, "unit": "km/h"}
